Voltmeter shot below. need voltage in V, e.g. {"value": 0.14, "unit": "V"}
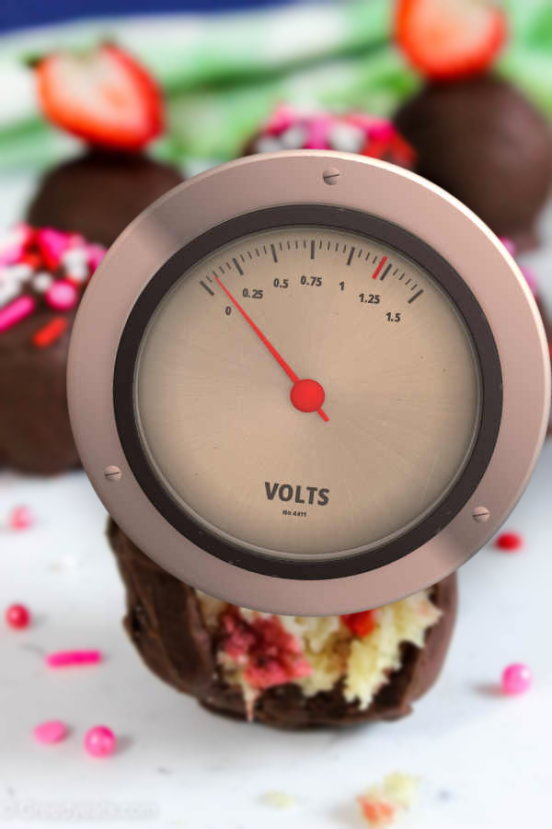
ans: {"value": 0.1, "unit": "V"}
